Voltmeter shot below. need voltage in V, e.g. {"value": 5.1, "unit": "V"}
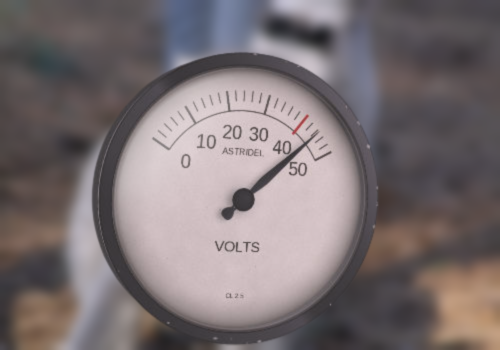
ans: {"value": 44, "unit": "V"}
